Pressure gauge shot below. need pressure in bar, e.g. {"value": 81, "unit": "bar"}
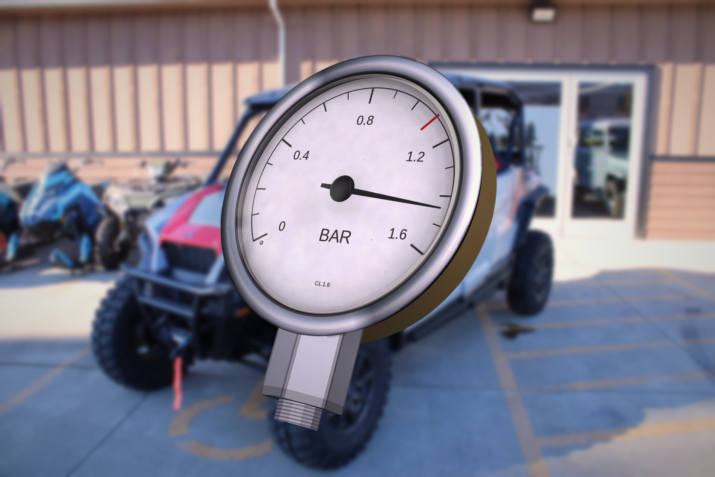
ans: {"value": 1.45, "unit": "bar"}
